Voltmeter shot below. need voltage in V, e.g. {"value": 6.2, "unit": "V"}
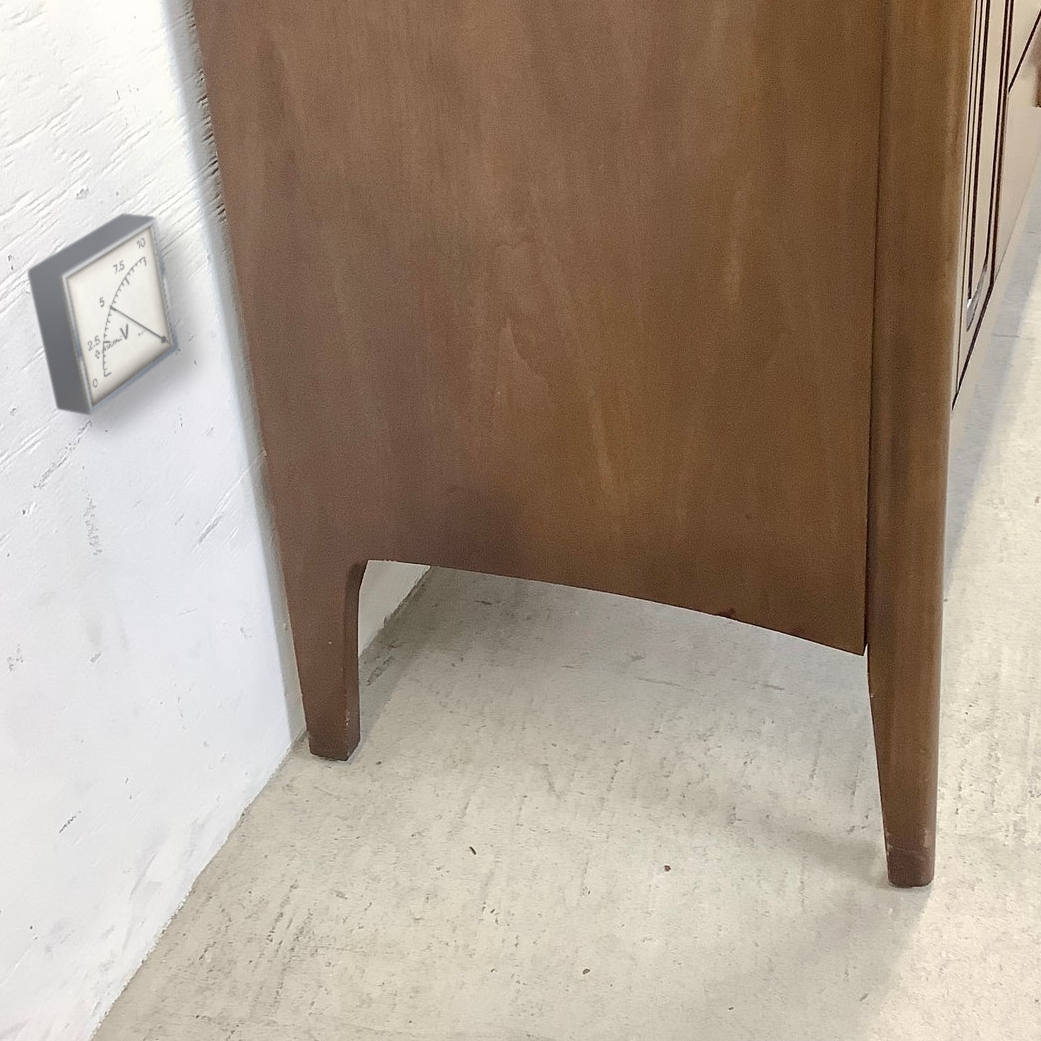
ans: {"value": 5, "unit": "V"}
